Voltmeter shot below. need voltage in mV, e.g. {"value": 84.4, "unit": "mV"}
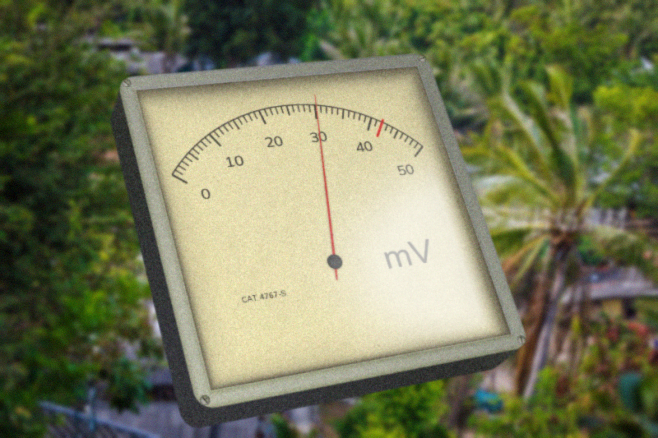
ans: {"value": 30, "unit": "mV"}
